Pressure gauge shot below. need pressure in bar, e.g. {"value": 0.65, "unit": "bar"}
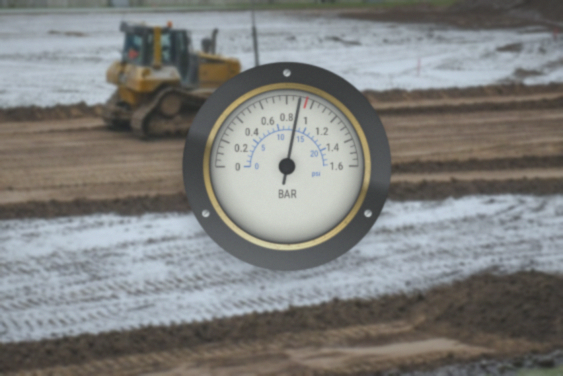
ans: {"value": 0.9, "unit": "bar"}
